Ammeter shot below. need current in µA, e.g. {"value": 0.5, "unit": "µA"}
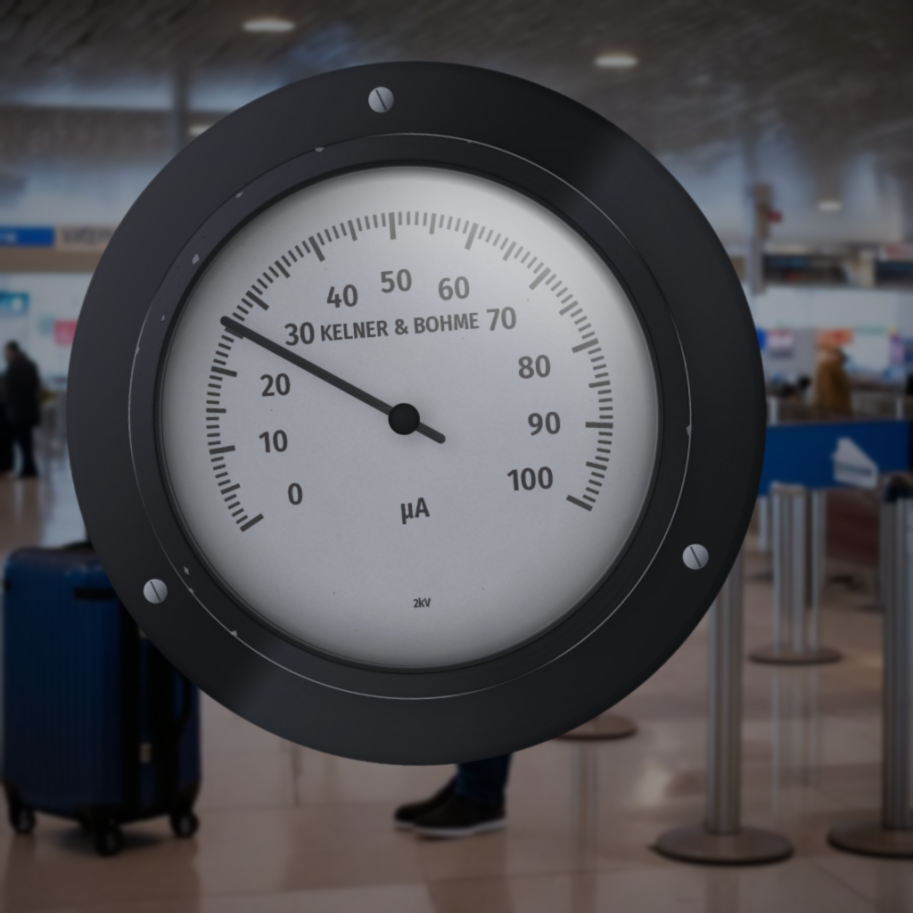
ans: {"value": 26, "unit": "µA"}
